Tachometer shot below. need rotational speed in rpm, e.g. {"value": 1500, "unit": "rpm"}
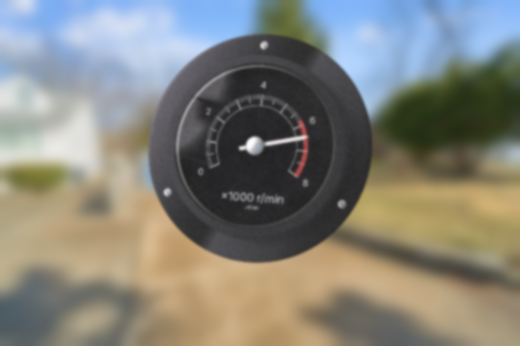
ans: {"value": 6500, "unit": "rpm"}
